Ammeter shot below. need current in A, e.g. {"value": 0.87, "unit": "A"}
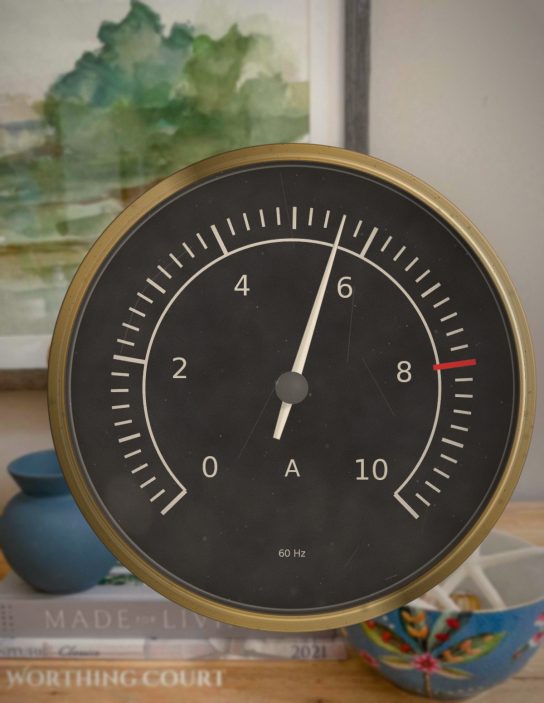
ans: {"value": 5.6, "unit": "A"}
